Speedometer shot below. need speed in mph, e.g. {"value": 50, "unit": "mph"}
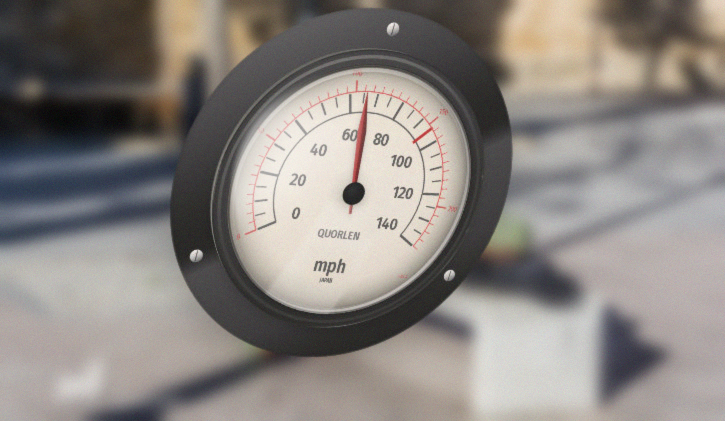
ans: {"value": 65, "unit": "mph"}
